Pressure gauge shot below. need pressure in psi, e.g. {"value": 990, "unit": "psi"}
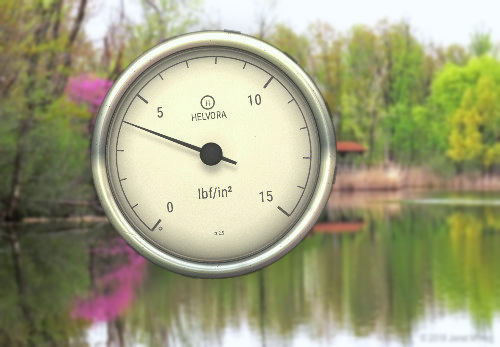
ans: {"value": 4, "unit": "psi"}
